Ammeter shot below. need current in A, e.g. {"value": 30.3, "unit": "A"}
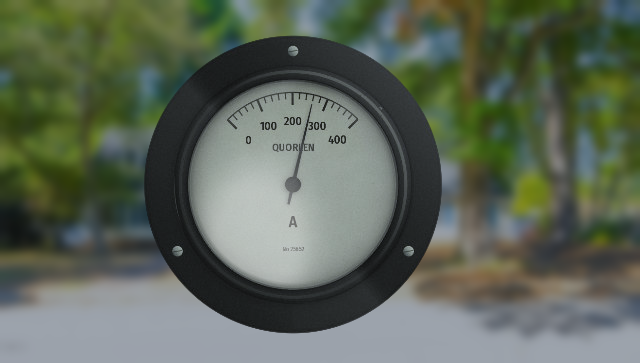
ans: {"value": 260, "unit": "A"}
